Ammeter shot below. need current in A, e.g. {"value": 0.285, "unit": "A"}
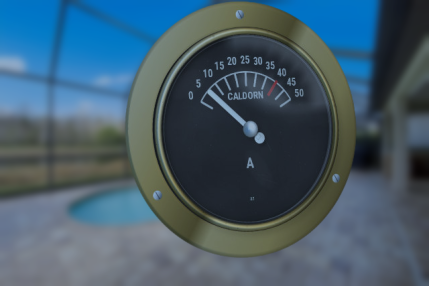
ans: {"value": 5, "unit": "A"}
